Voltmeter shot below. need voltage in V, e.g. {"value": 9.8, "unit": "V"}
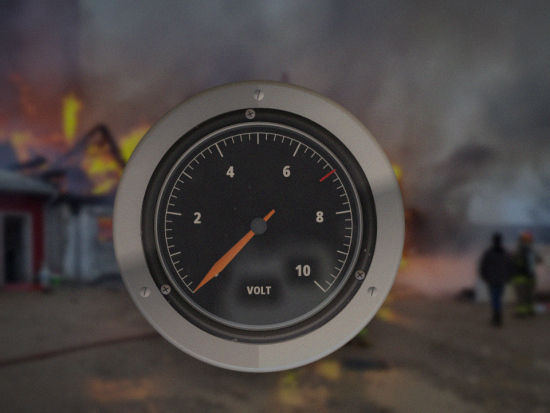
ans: {"value": 0, "unit": "V"}
